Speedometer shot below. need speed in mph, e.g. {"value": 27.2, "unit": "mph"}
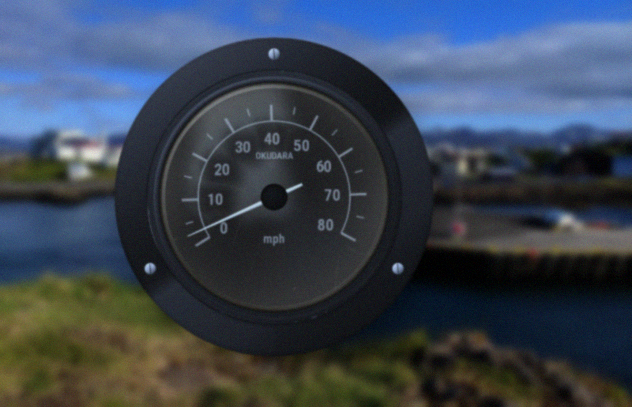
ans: {"value": 2.5, "unit": "mph"}
